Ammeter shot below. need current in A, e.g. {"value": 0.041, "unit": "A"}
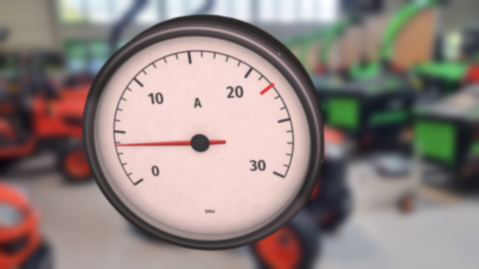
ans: {"value": 4, "unit": "A"}
